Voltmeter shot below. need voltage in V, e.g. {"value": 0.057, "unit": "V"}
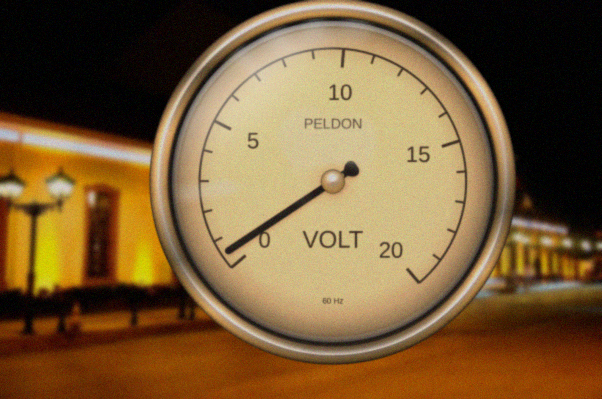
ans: {"value": 0.5, "unit": "V"}
